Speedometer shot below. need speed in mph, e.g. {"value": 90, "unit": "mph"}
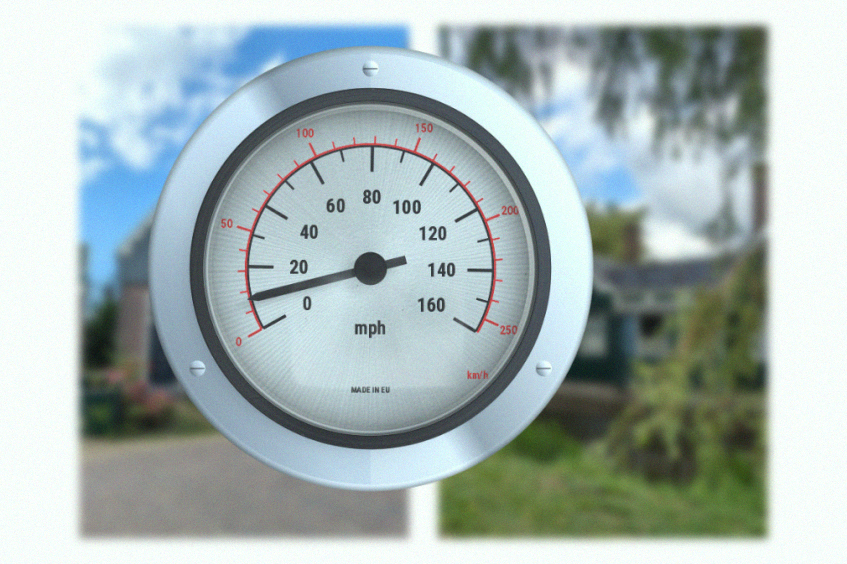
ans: {"value": 10, "unit": "mph"}
